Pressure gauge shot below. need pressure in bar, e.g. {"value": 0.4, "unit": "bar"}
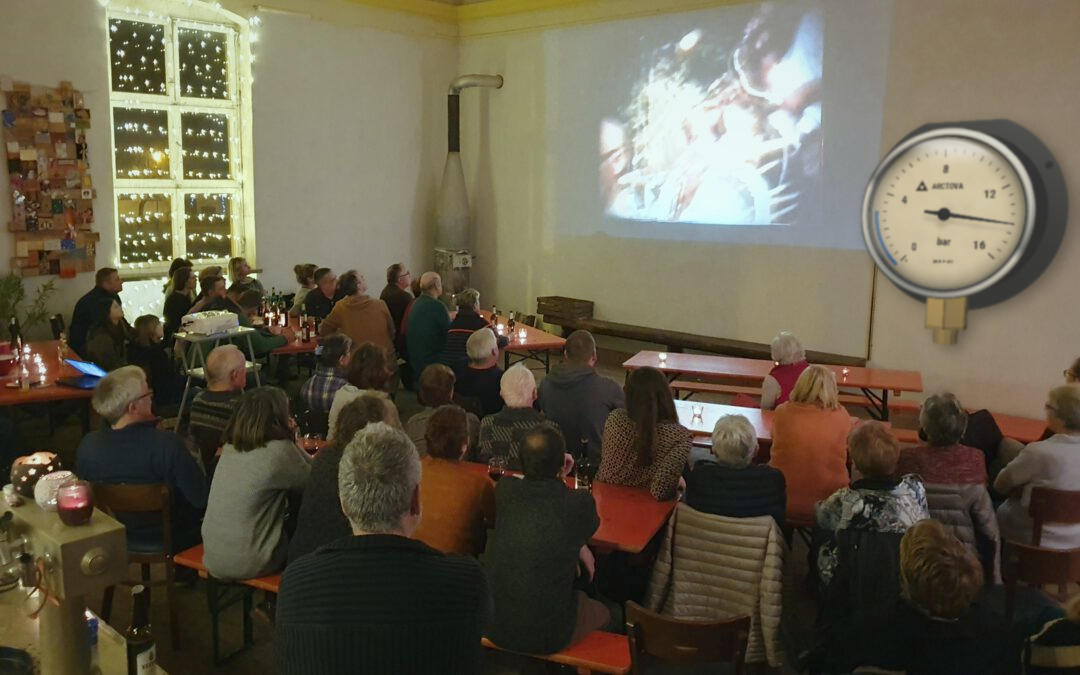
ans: {"value": 14, "unit": "bar"}
